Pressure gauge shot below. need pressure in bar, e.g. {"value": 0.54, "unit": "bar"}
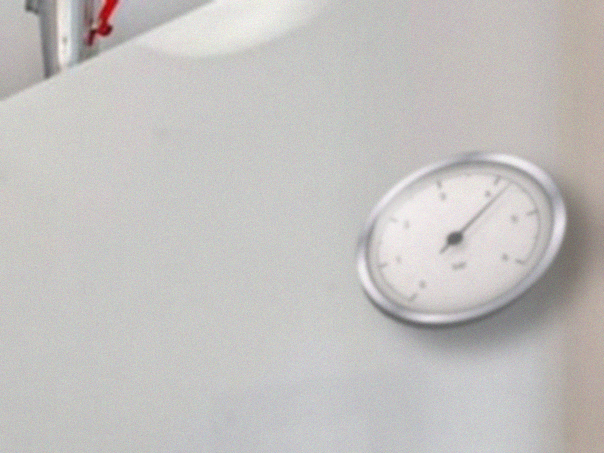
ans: {"value": 4.25, "unit": "bar"}
